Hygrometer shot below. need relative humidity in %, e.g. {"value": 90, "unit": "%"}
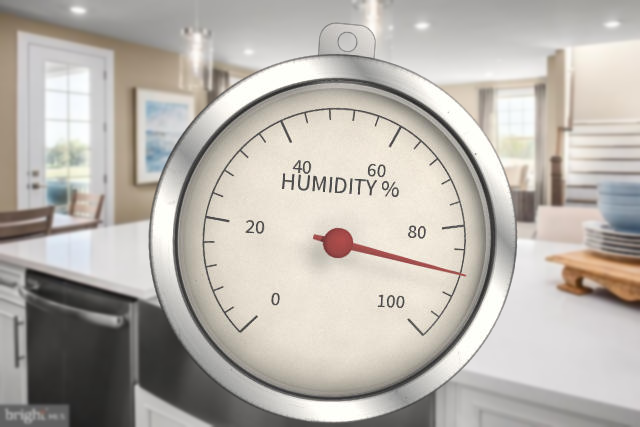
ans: {"value": 88, "unit": "%"}
